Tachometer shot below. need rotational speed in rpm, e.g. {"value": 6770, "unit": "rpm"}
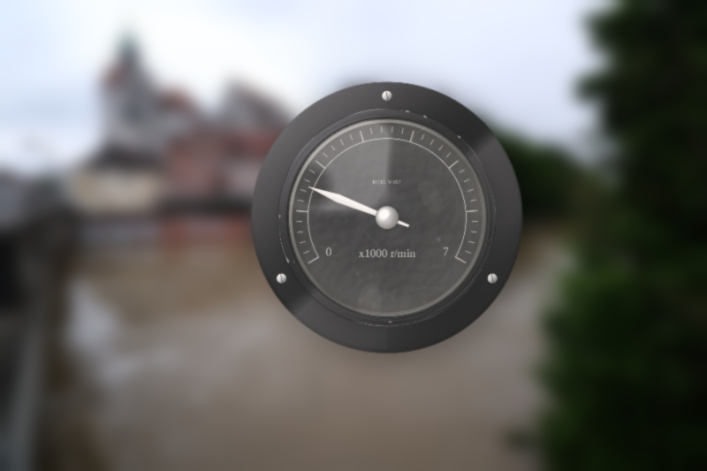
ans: {"value": 1500, "unit": "rpm"}
